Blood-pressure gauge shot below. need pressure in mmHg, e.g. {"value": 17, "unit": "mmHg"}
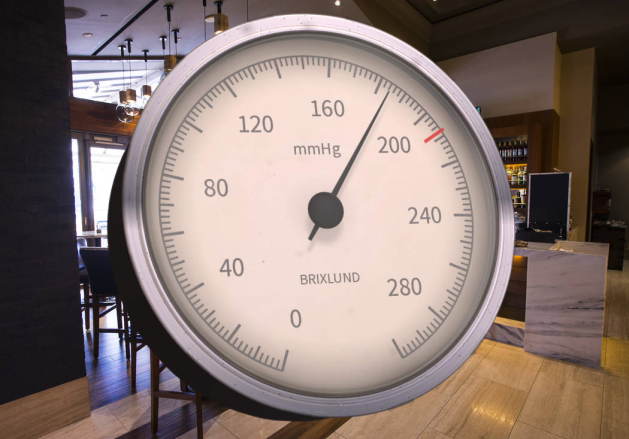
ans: {"value": 184, "unit": "mmHg"}
